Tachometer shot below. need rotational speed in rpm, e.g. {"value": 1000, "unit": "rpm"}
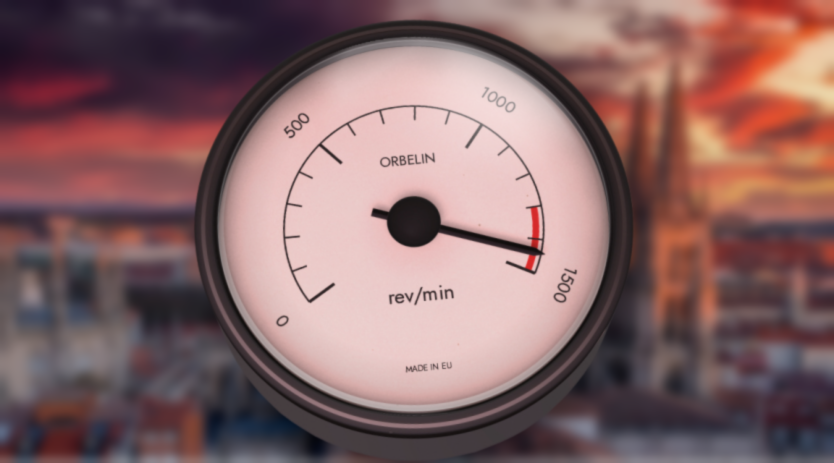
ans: {"value": 1450, "unit": "rpm"}
